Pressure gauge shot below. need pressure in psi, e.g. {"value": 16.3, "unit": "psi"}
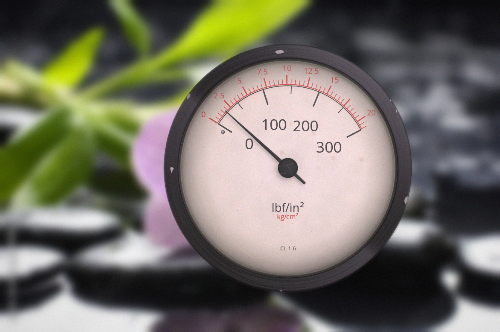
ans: {"value": 25, "unit": "psi"}
